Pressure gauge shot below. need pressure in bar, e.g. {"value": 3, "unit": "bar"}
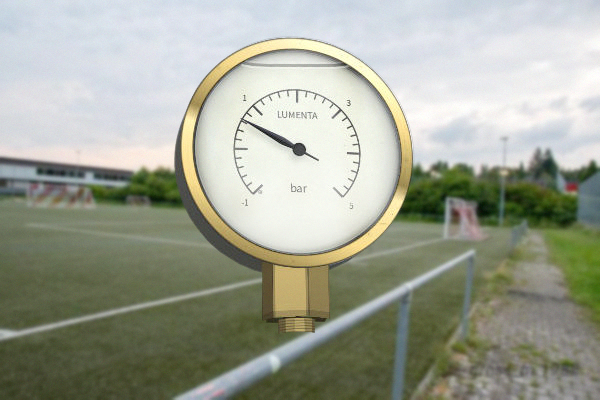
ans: {"value": 0.6, "unit": "bar"}
